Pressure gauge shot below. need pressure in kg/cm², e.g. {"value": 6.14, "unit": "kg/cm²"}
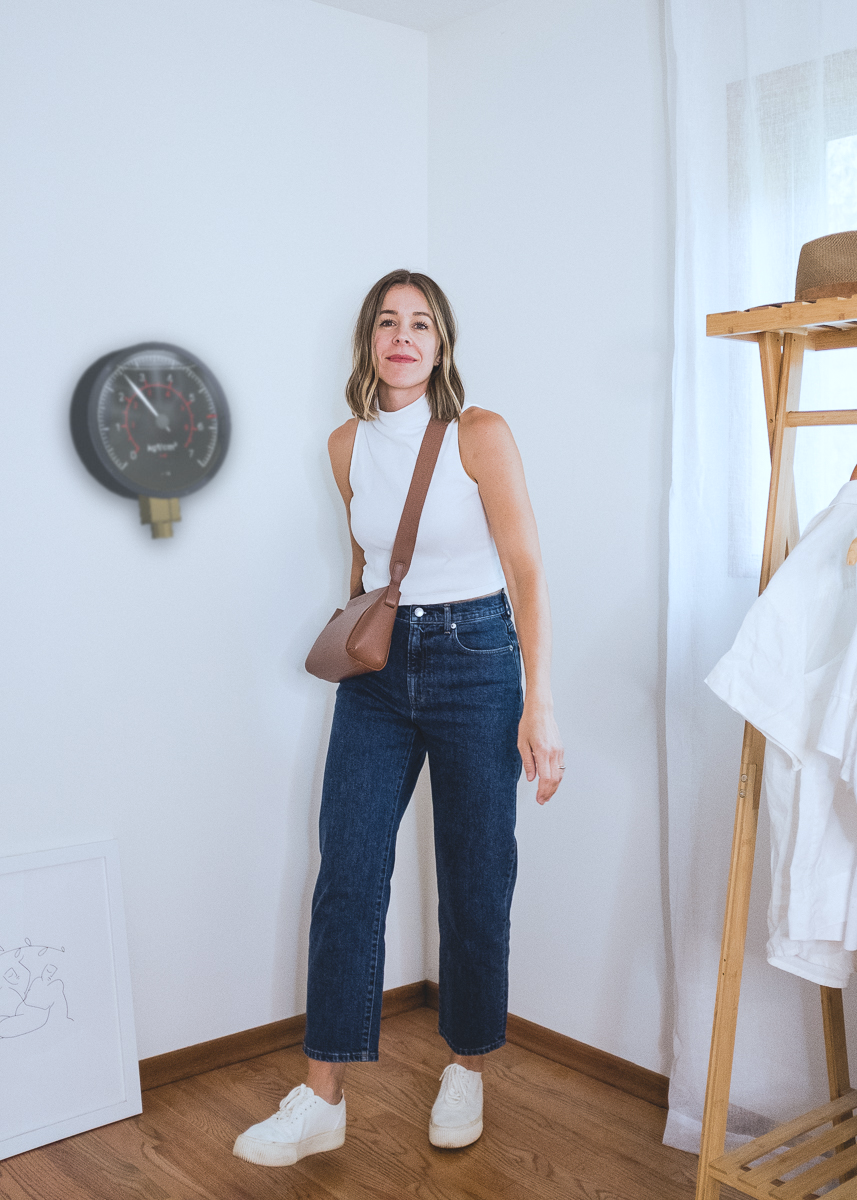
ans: {"value": 2.5, "unit": "kg/cm²"}
